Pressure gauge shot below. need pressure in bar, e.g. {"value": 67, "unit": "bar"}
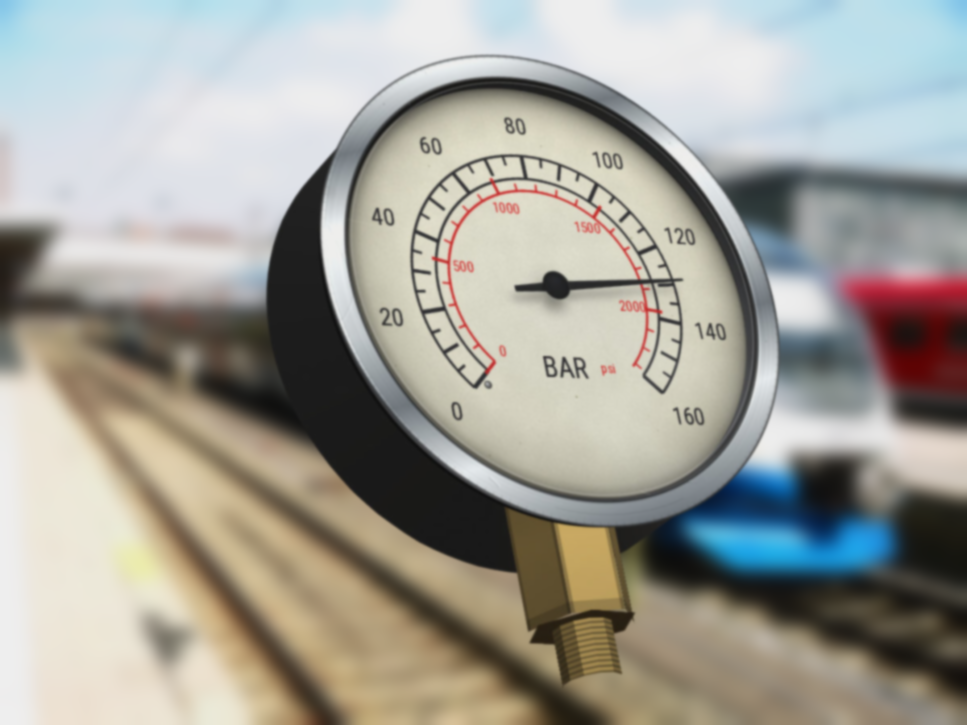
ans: {"value": 130, "unit": "bar"}
